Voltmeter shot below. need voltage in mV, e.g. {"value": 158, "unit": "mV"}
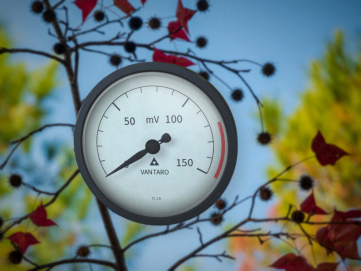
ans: {"value": 0, "unit": "mV"}
